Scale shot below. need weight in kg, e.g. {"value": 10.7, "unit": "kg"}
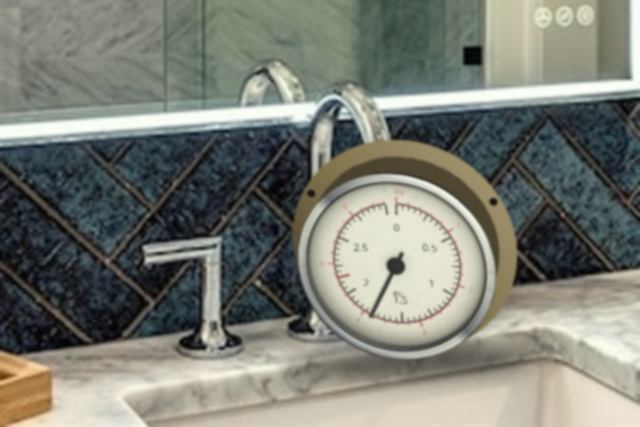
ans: {"value": 1.75, "unit": "kg"}
